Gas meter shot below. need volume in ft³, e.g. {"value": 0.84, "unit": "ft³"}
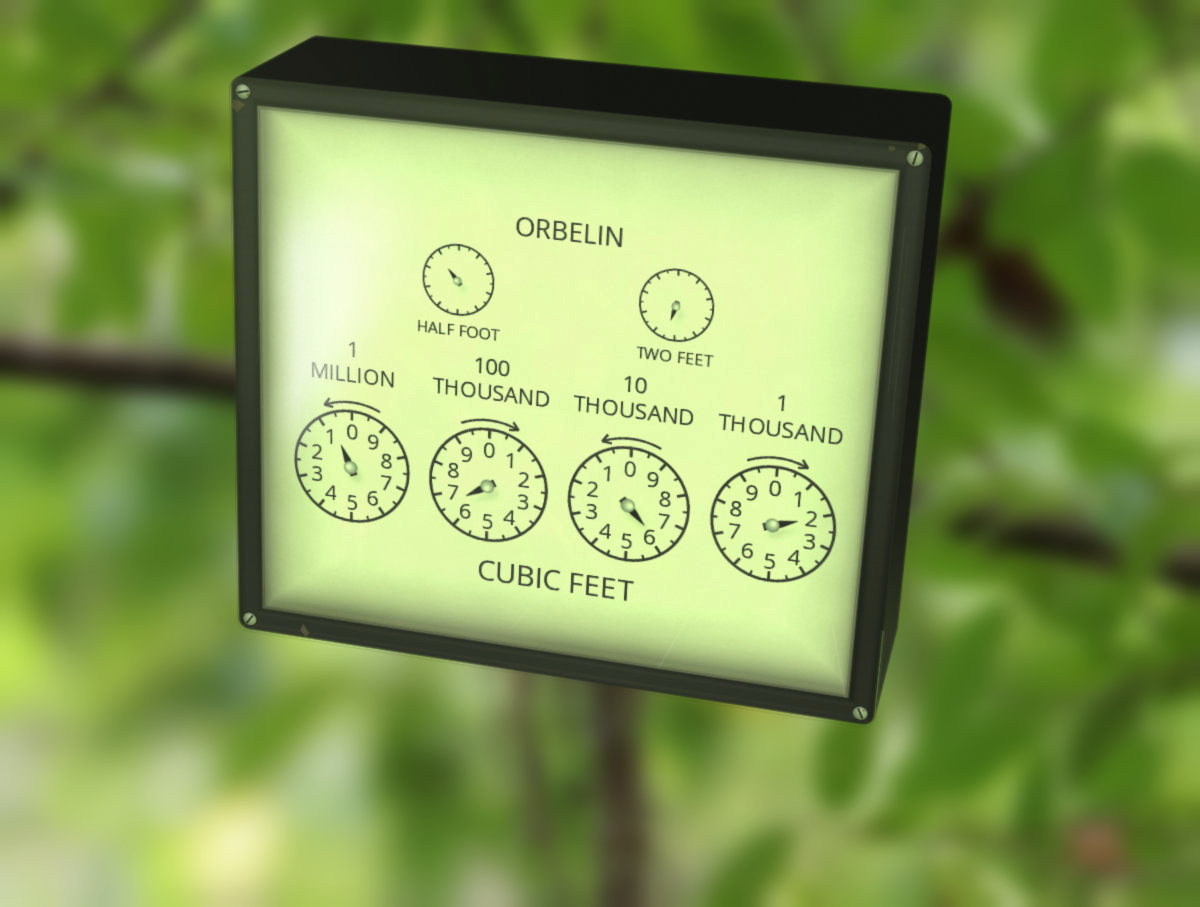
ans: {"value": 66200, "unit": "ft³"}
